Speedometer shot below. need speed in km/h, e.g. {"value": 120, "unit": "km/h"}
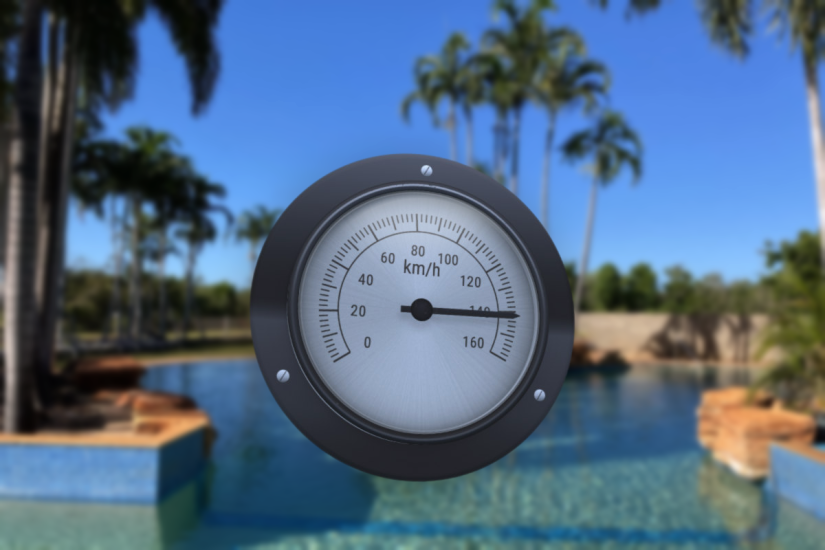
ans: {"value": 142, "unit": "km/h"}
